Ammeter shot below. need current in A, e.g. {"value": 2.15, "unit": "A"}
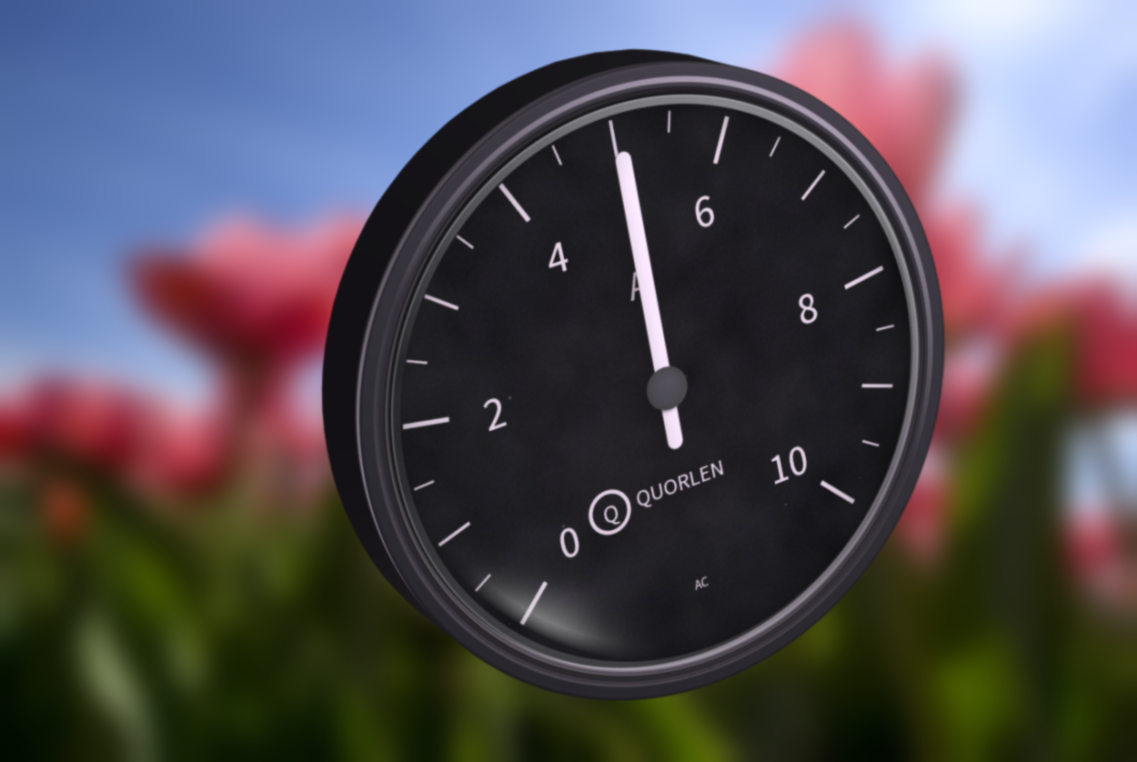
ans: {"value": 5, "unit": "A"}
